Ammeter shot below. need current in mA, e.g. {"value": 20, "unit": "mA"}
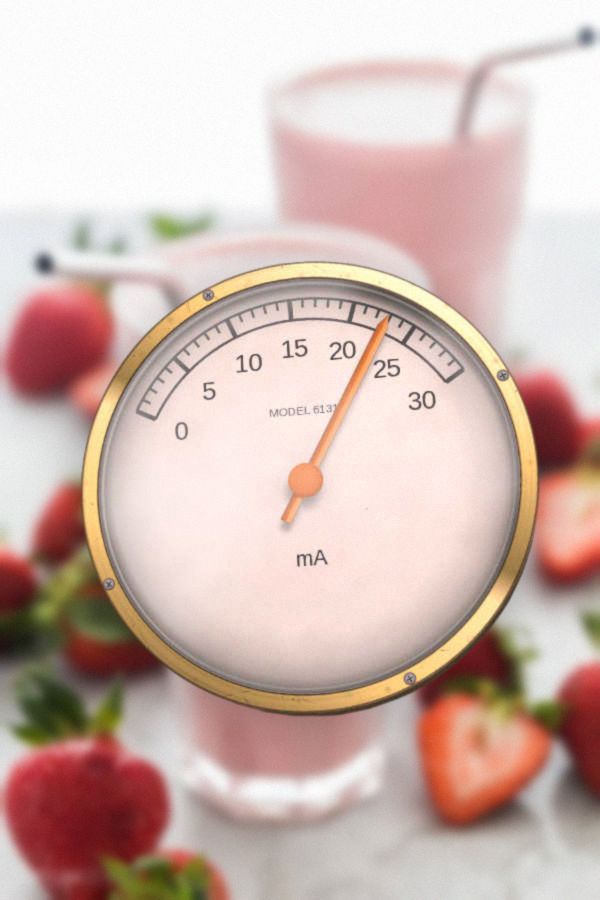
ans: {"value": 23, "unit": "mA"}
